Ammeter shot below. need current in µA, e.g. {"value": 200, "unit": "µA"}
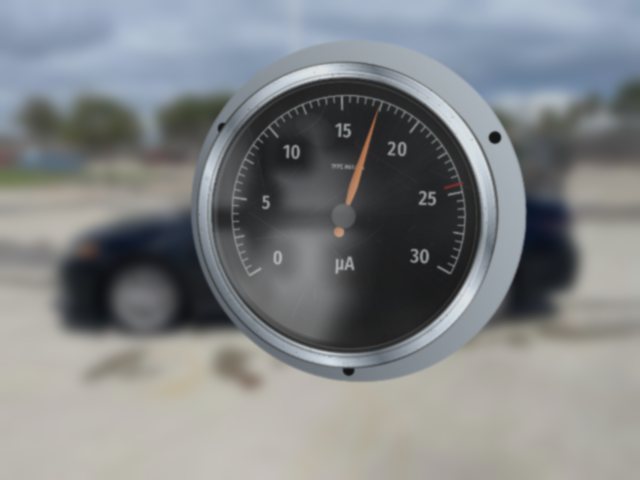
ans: {"value": 17.5, "unit": "µA"}
